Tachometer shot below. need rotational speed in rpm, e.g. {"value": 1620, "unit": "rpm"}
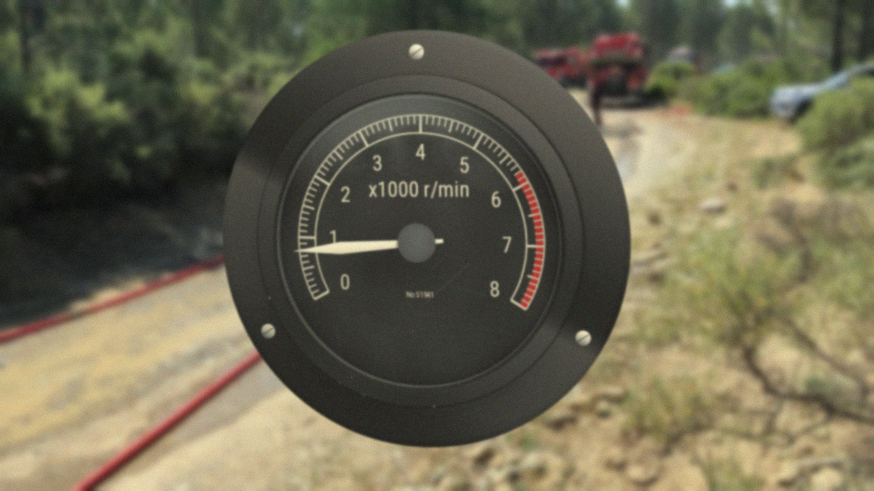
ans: {"value": 800, "unit": "rpm"}
